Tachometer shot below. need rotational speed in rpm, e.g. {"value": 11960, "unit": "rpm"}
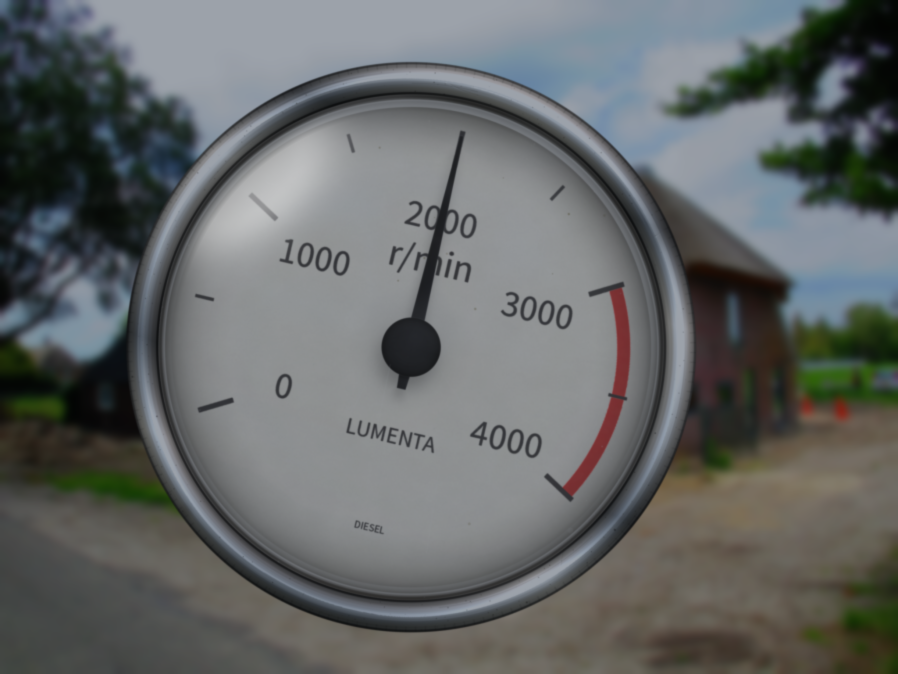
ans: {"value": 2000, "unit": "rpm"}
